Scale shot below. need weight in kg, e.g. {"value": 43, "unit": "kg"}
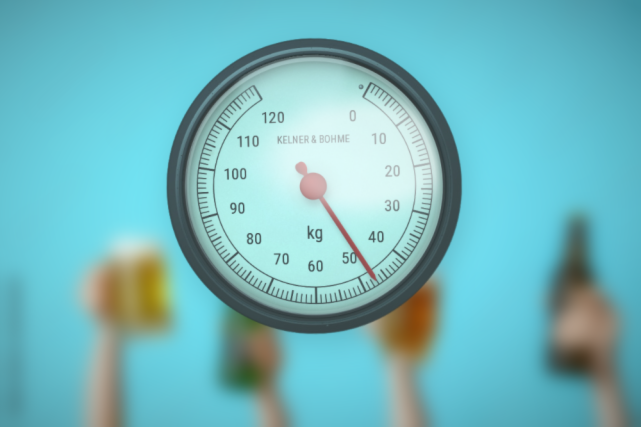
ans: {"value": 47, "unit": "kg"}
